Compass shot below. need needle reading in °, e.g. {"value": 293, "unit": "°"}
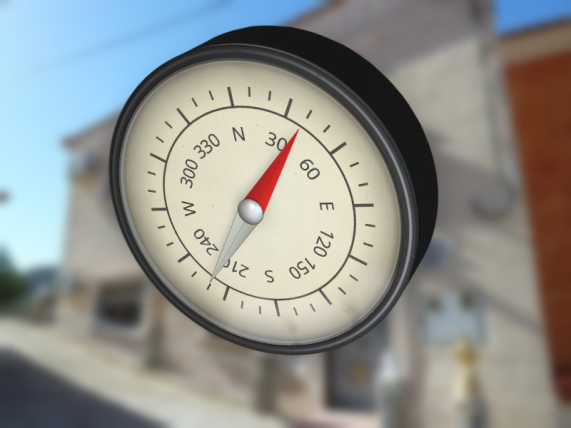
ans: {"value": 40, "unit": "°"}
